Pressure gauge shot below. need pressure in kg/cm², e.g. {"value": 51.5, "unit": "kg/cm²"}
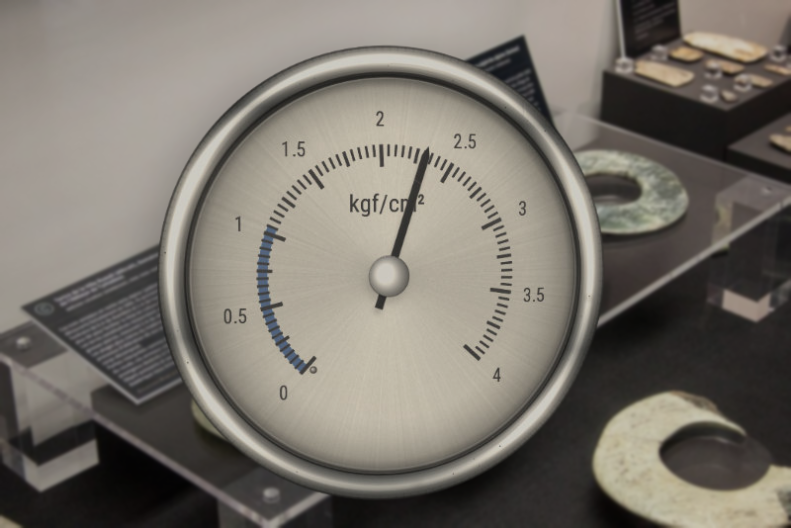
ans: {"value": 2.3, "unit": "kg/cm²"}
